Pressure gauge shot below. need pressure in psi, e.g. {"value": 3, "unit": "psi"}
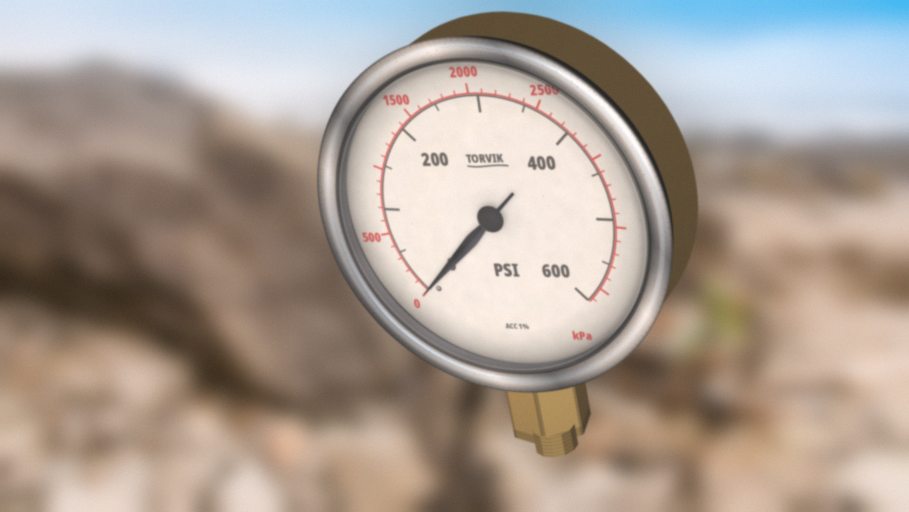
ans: {"value": 0, "unit": "psi"}
